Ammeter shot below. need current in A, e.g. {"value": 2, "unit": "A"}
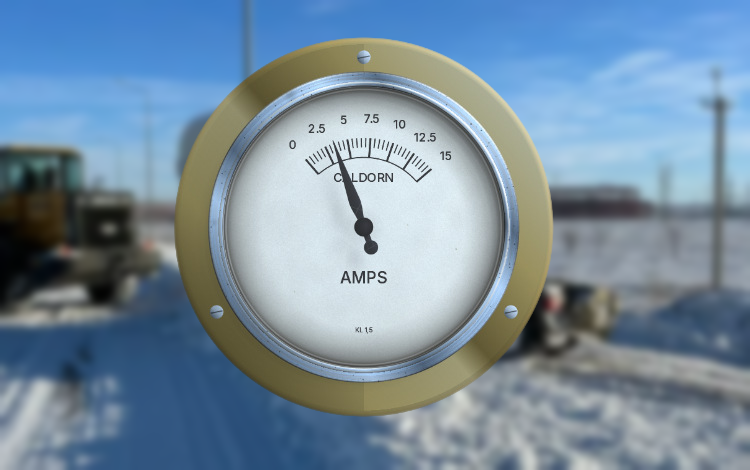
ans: {"value": 3.5, "unit": "A"}
